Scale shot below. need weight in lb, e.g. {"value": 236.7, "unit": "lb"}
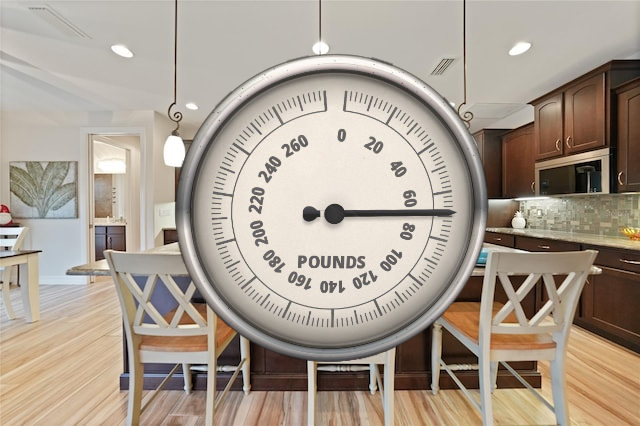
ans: {"value": 68, "unit": "lb"}
